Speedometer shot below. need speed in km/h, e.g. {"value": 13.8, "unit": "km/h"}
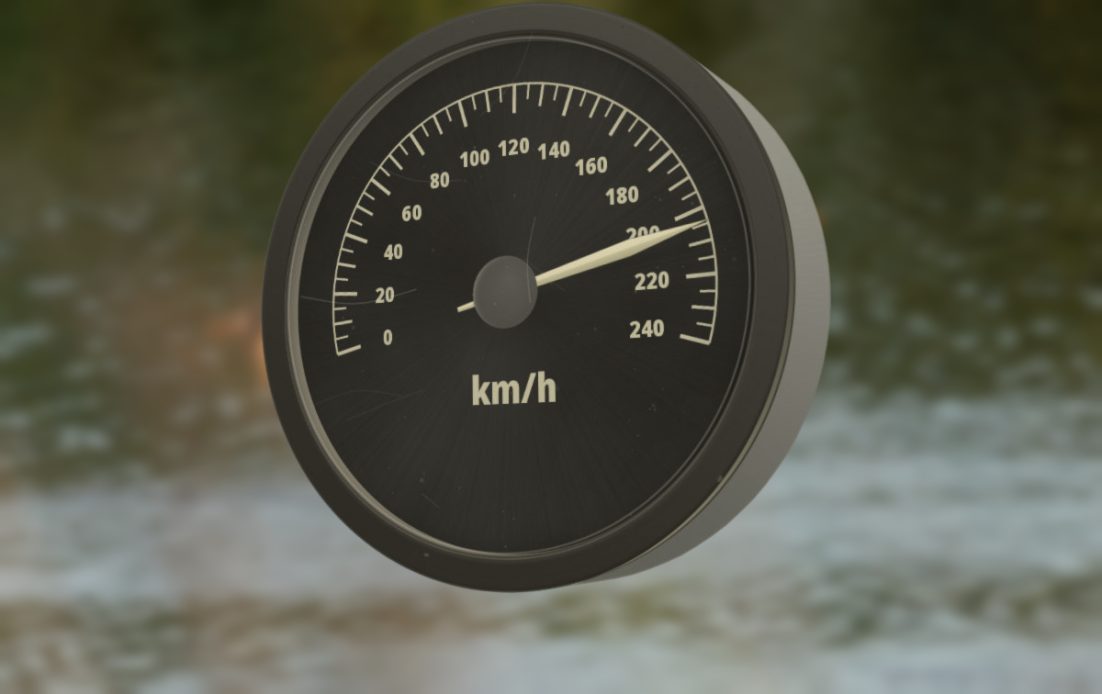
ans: {"value": 205, "unit": "km/h"}
